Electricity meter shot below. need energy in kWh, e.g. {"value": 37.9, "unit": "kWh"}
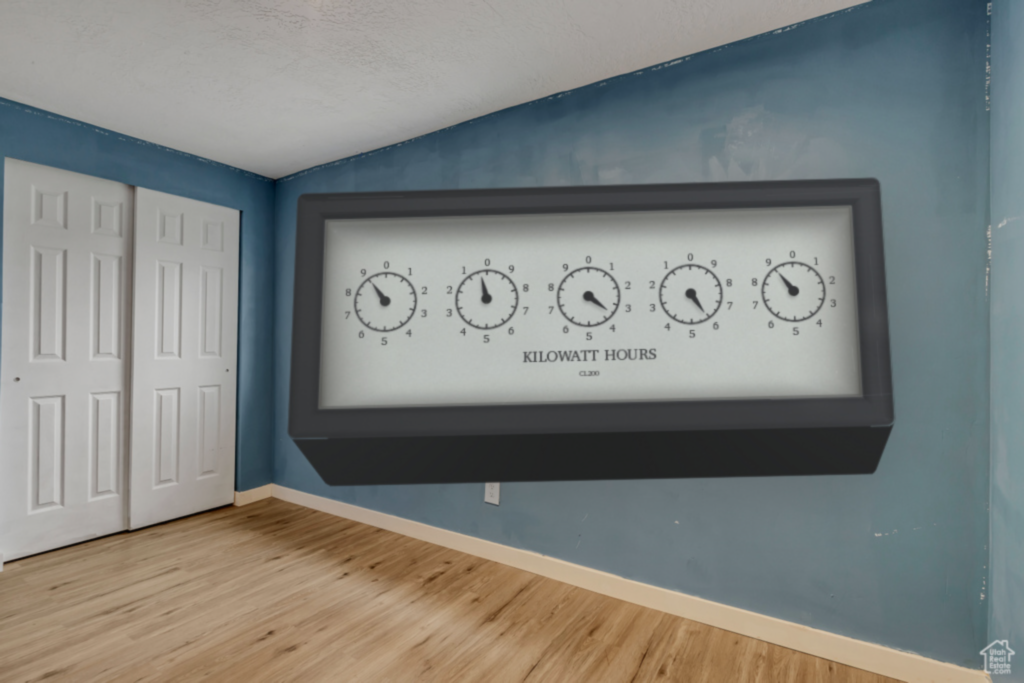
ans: {"value": 90359, "unit": "kWh"}
